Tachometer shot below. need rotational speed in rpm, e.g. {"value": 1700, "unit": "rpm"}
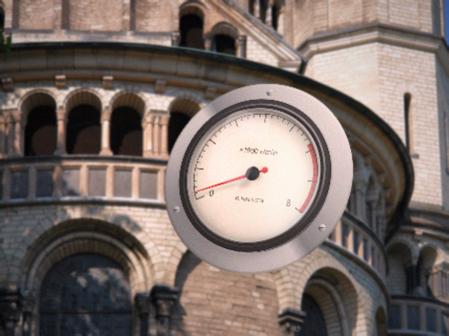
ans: {"value": 200, "unit": "rpm"}
